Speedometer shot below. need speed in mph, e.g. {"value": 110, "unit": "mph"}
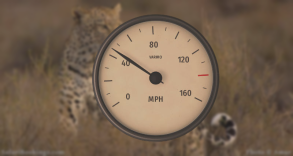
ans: {"value": 45, "unit": "mph"}
